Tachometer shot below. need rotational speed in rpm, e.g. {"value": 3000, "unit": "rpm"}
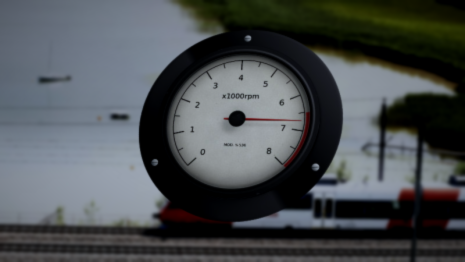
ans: {"value": 6750, "unit": "rpm"}
